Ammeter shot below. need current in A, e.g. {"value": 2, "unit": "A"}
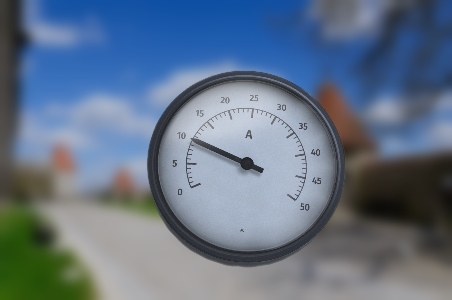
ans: {"value": 10, "unit": "A"}
